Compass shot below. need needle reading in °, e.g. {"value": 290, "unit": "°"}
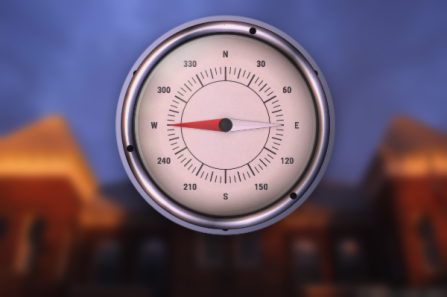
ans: {"value": 270, "unit": "°"}
